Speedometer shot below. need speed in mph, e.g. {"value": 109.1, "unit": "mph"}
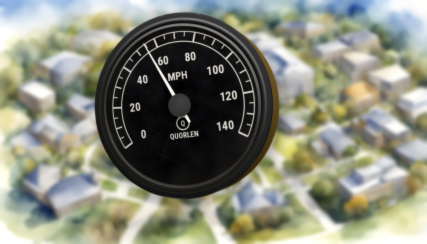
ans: {"value": 55, "unit": "mph"}
